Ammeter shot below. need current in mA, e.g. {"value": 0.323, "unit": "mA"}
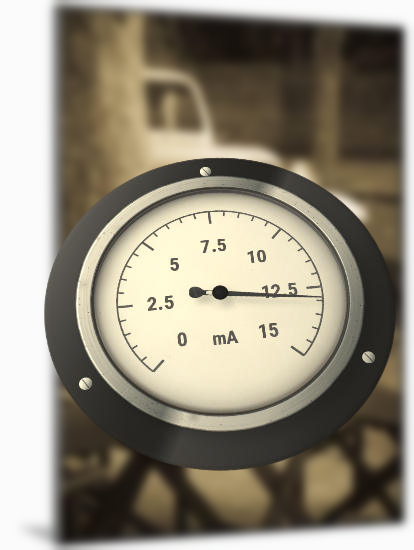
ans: {"value": 13, "unit": "mA"}
